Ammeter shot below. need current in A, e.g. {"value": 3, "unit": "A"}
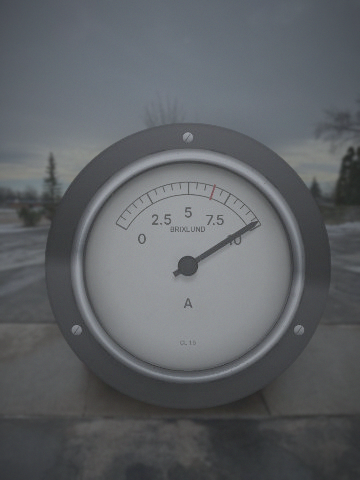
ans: {"value": 9.75, "unit": "A"}
